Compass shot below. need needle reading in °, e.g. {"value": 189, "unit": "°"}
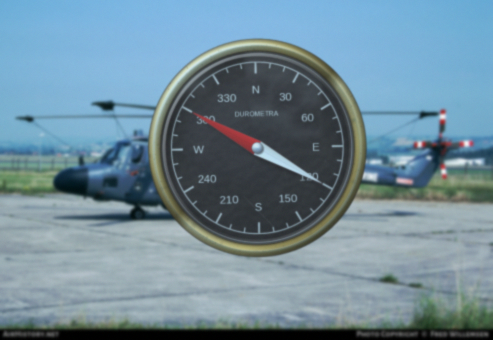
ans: {"value": 300, "unit": "°"}
